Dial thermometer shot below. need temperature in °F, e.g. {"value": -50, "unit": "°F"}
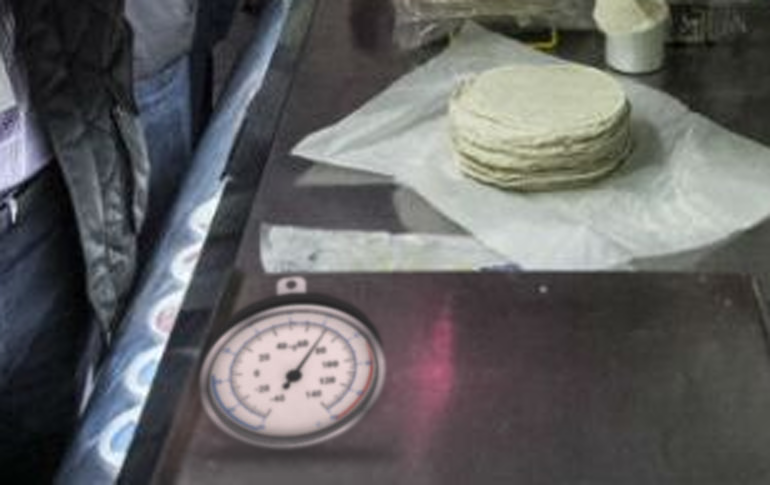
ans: {"value": 70, "unit": "°F"}
